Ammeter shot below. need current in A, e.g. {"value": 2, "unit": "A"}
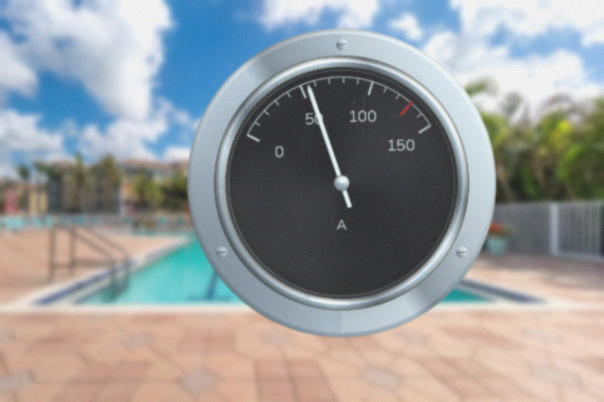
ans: {"value": 55, "unit": "A"}
